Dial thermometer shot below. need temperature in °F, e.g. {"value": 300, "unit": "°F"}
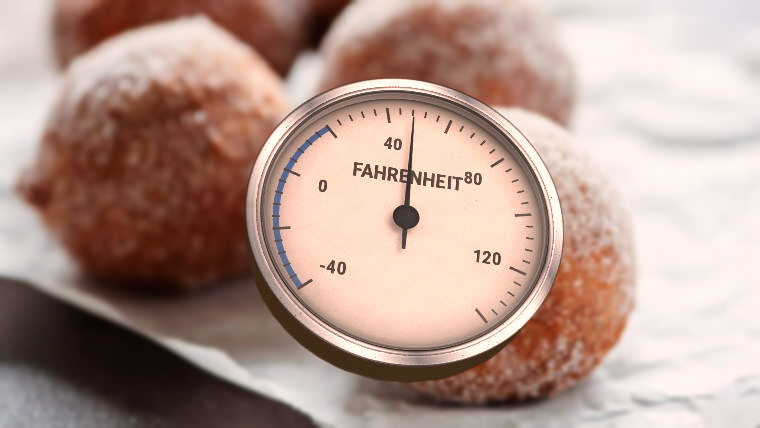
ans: {"value": 48, "unit": "°F"}
